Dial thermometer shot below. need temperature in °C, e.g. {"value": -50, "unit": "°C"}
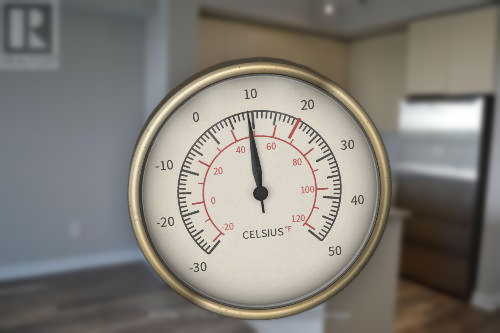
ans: {"value": 9, "unit": "°C"}
